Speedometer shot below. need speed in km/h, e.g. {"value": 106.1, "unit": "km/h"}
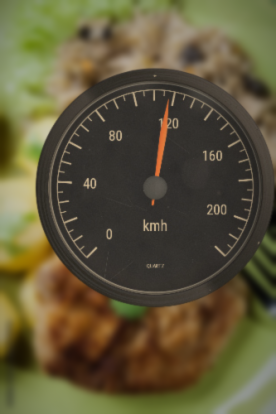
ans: {"value": 117.5, "unit": "km/h"}
